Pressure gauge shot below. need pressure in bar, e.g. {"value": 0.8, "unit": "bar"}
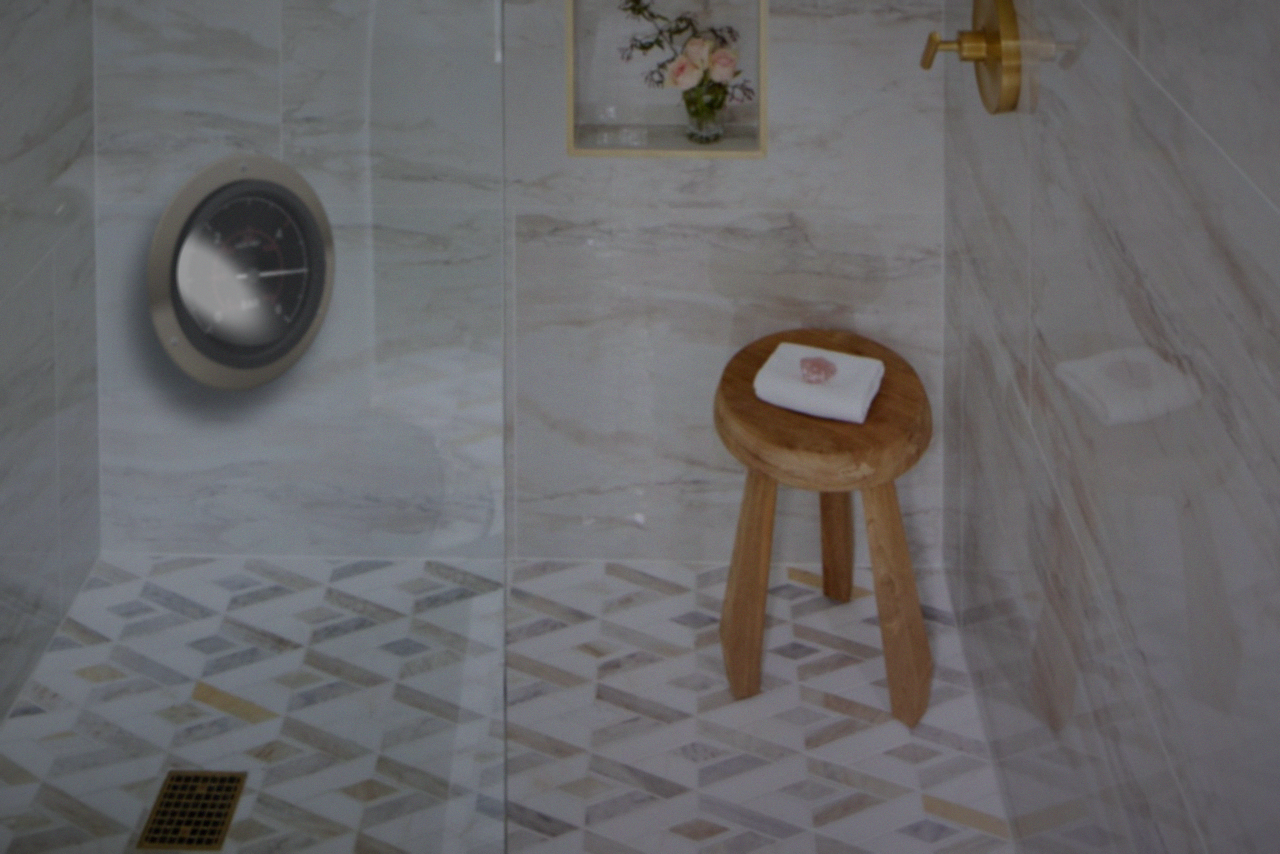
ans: {"value": 5, "unit": "bar"}
